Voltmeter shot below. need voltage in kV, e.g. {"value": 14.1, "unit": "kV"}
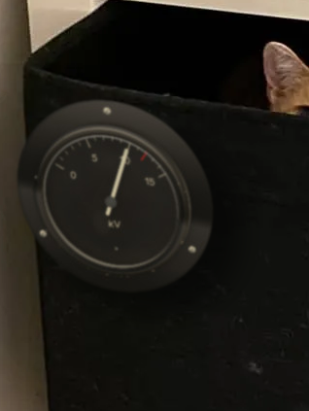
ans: {"value": 10, "unit": "kV"}
